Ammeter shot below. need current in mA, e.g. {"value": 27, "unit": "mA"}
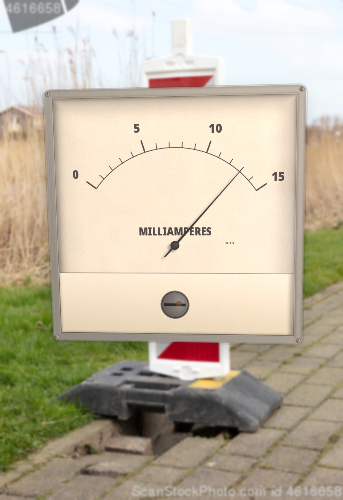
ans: {"value": 13, "unit": "mA"}
